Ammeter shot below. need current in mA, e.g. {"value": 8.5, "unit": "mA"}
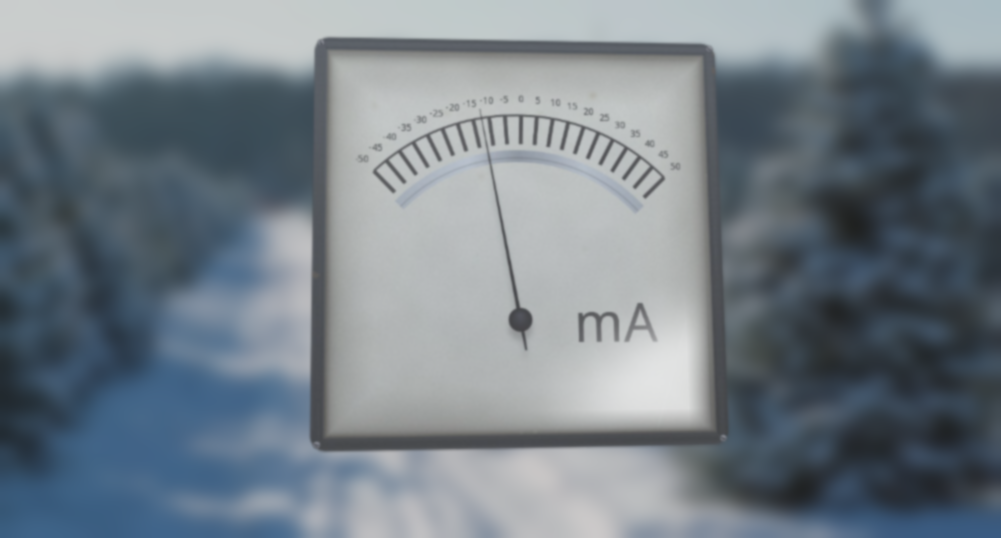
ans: {"value": -12.5, "unit": "mA"}
